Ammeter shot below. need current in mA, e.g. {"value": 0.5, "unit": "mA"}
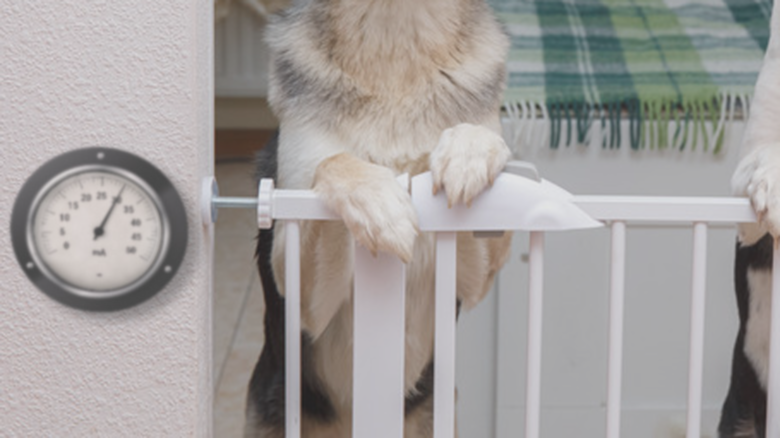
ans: {"value": 30, "unit": "mA"}
